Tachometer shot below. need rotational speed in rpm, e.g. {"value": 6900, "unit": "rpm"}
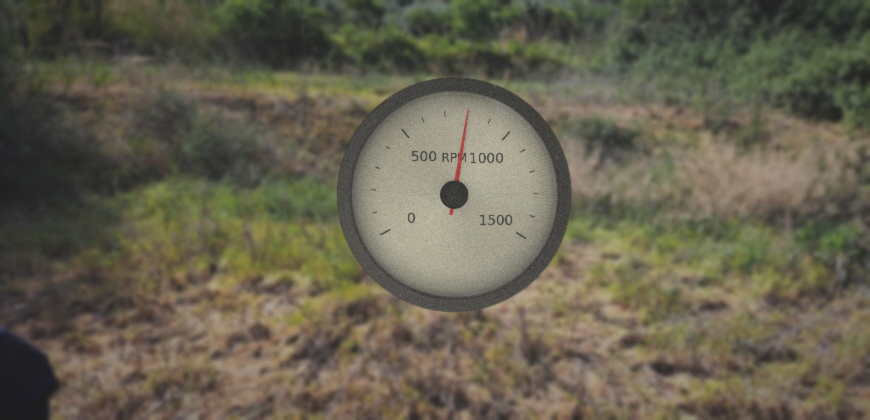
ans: {"value": 800, "unit": "rpm"}
